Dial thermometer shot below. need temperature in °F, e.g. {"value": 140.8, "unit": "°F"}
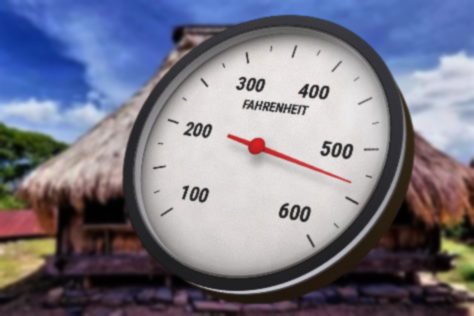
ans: {"value": 537.5, "unit": "°F"}
